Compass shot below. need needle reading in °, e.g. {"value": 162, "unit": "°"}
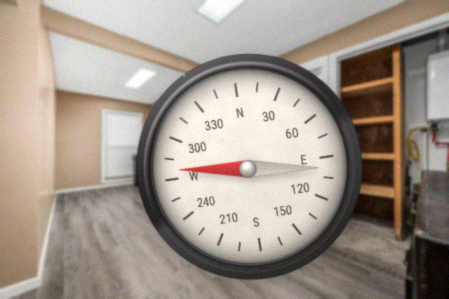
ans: {"value": 277.5, "unit": "°"}
